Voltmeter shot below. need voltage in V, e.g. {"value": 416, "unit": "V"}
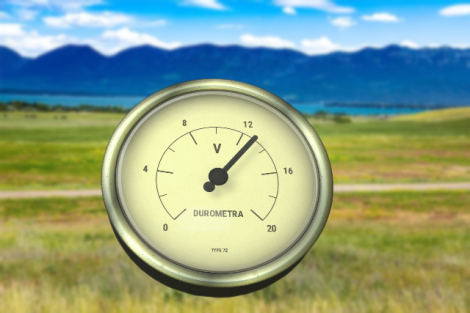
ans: {"value": 13, "unit": "V"}
